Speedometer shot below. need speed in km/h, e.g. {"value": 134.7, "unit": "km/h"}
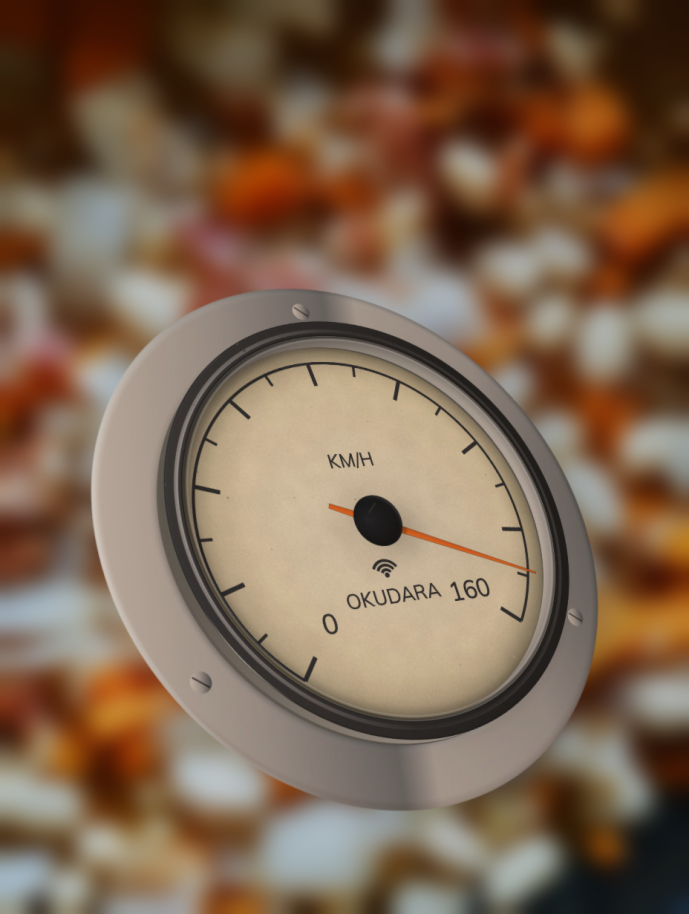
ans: {"value": 150, "unit": "km/h"}
